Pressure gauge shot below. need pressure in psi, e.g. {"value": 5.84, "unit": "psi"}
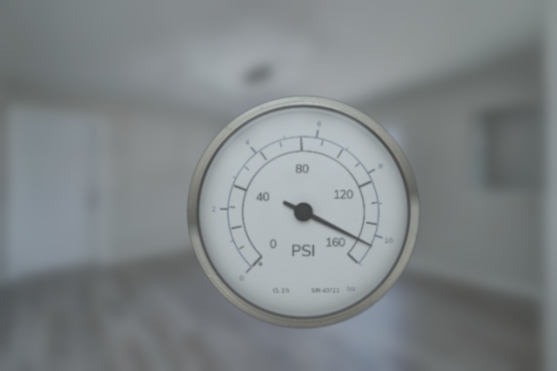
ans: {"value": 150, "unit": "psi"}
